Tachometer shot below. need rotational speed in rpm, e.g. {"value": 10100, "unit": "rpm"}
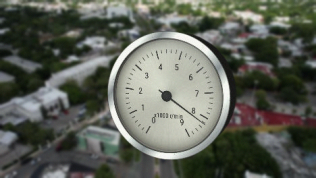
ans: {"value": 8200, "unit": "rpm"}
